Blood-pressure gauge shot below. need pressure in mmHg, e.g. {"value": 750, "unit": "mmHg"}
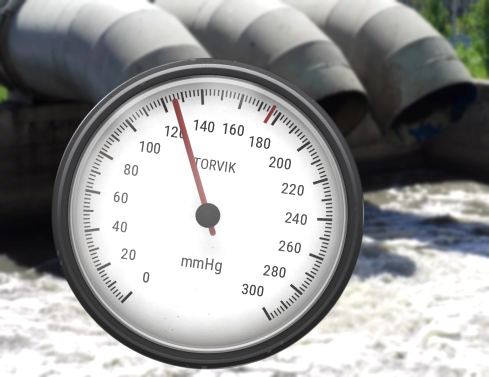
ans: {"value": 126, "unit": "mmHg"}
